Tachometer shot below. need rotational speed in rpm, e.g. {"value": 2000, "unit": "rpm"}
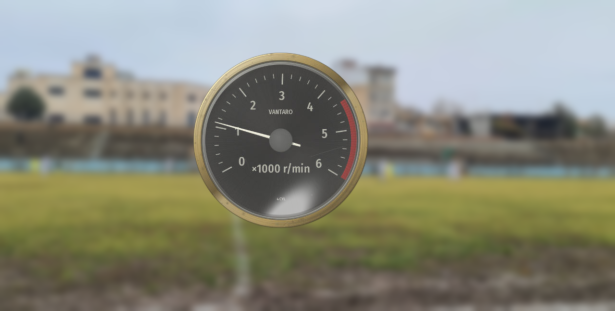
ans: {"value": 1100, "unit": "rpm"}
